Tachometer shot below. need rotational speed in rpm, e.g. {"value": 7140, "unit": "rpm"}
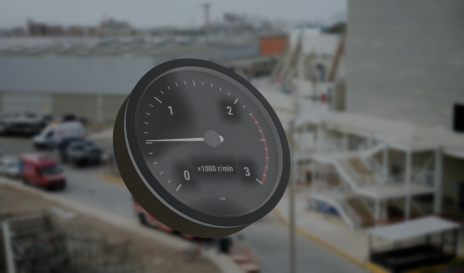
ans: {"value": 500, "unit": "rpm"}
